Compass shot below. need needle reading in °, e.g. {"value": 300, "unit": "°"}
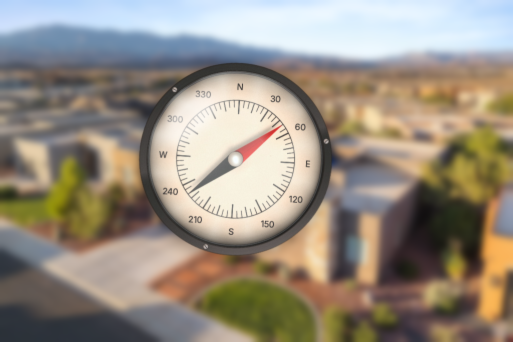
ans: {"value": 50, "unit": "°"}
